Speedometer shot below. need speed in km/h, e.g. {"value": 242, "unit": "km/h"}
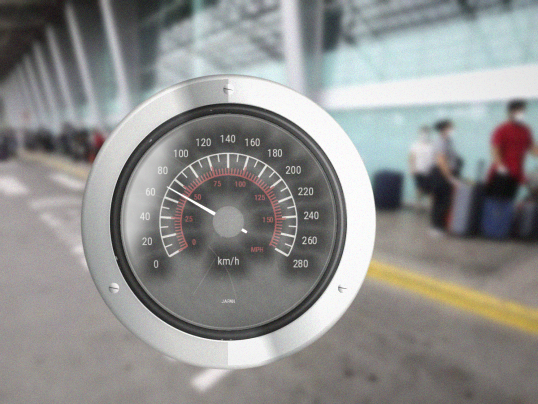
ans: {"value": 70, "unit": "km/h"}
